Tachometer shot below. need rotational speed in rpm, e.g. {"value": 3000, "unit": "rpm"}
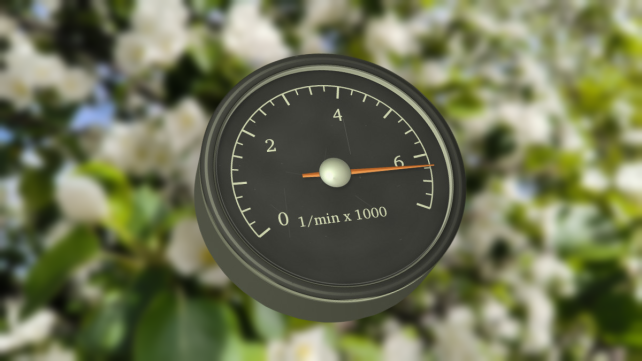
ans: {"value": 6250, "unit": "rpm"}
